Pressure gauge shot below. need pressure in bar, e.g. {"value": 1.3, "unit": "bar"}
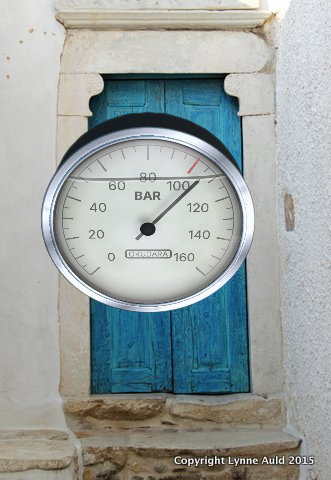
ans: {"value": 105, "unit": "bar"}
